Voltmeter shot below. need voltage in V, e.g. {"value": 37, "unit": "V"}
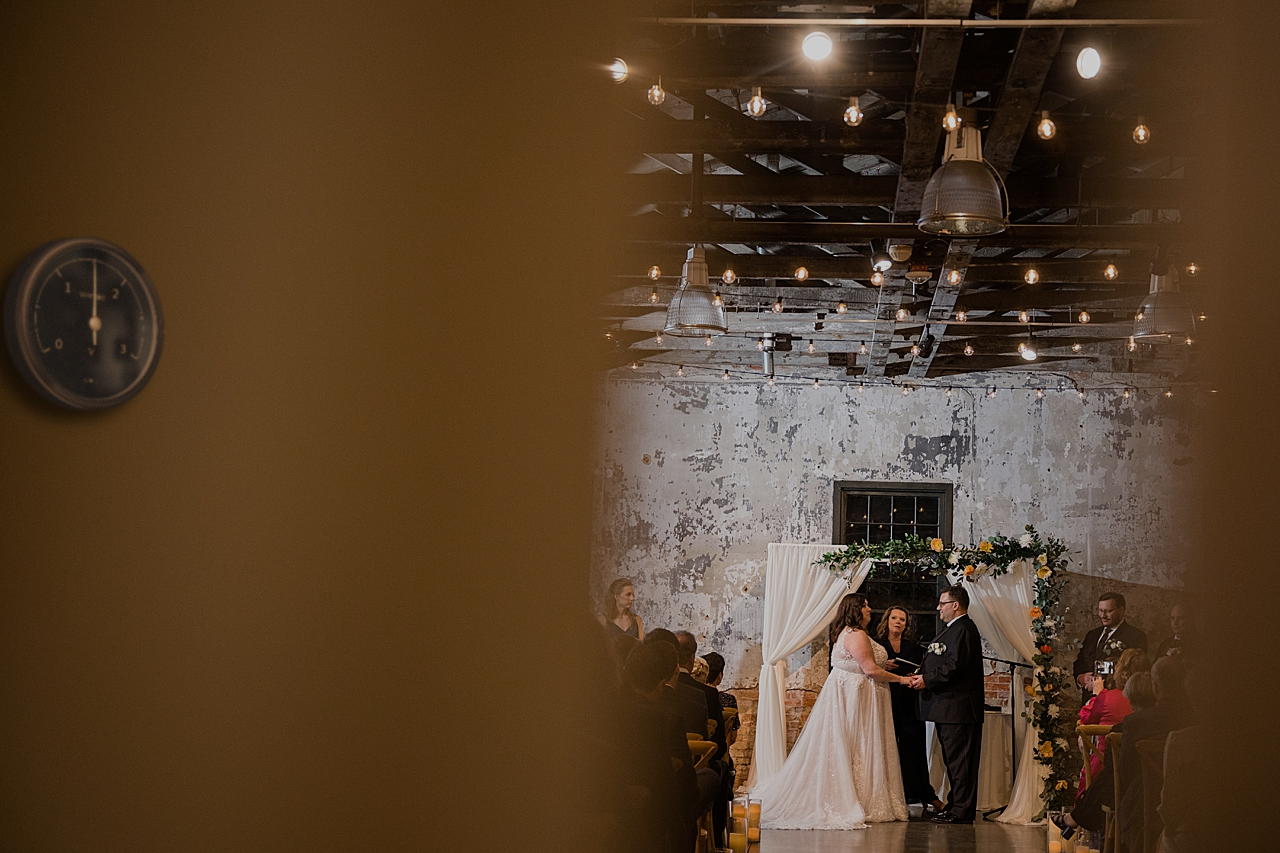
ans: {"value": 1.5, "unit": "V"}
